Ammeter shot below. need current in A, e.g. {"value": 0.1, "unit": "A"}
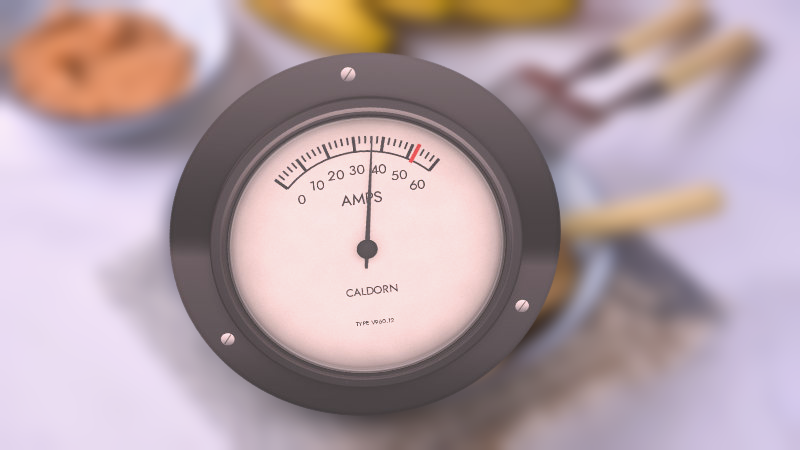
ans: {"value": 36, "unit": "A"}
